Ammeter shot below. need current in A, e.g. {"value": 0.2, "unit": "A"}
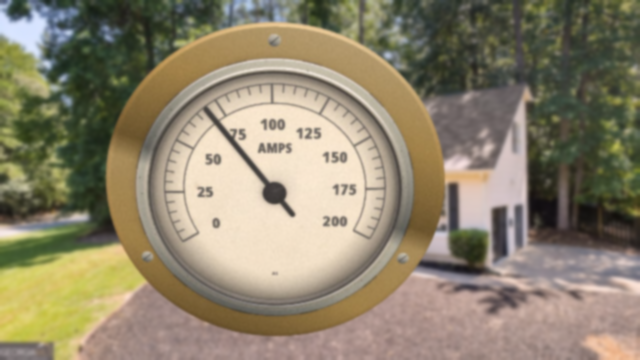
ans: {"value": 70, "unit": "A"}
